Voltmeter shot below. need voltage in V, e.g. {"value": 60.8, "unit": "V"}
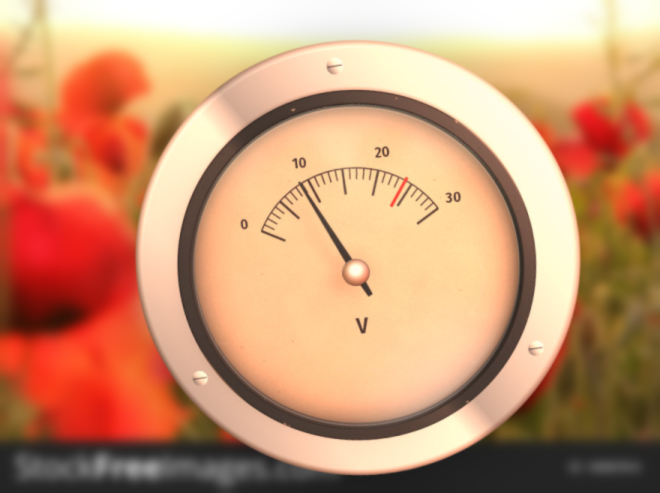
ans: {"value": 9, "unit": "V"}
